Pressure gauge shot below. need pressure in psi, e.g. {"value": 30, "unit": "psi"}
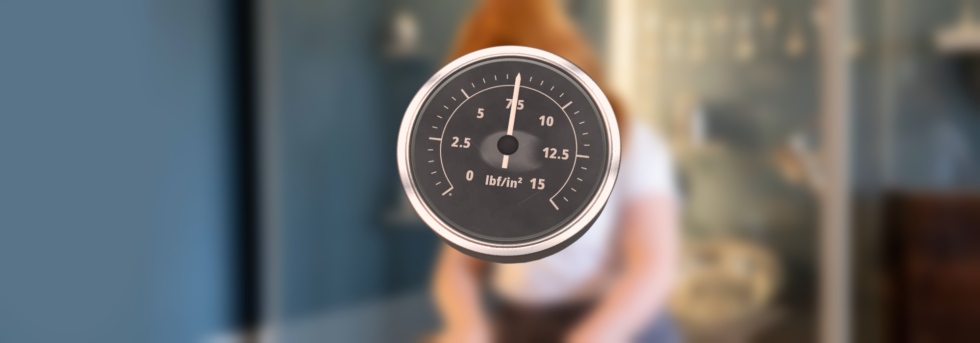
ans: {"value": 7.5, "unit": "psi"}
